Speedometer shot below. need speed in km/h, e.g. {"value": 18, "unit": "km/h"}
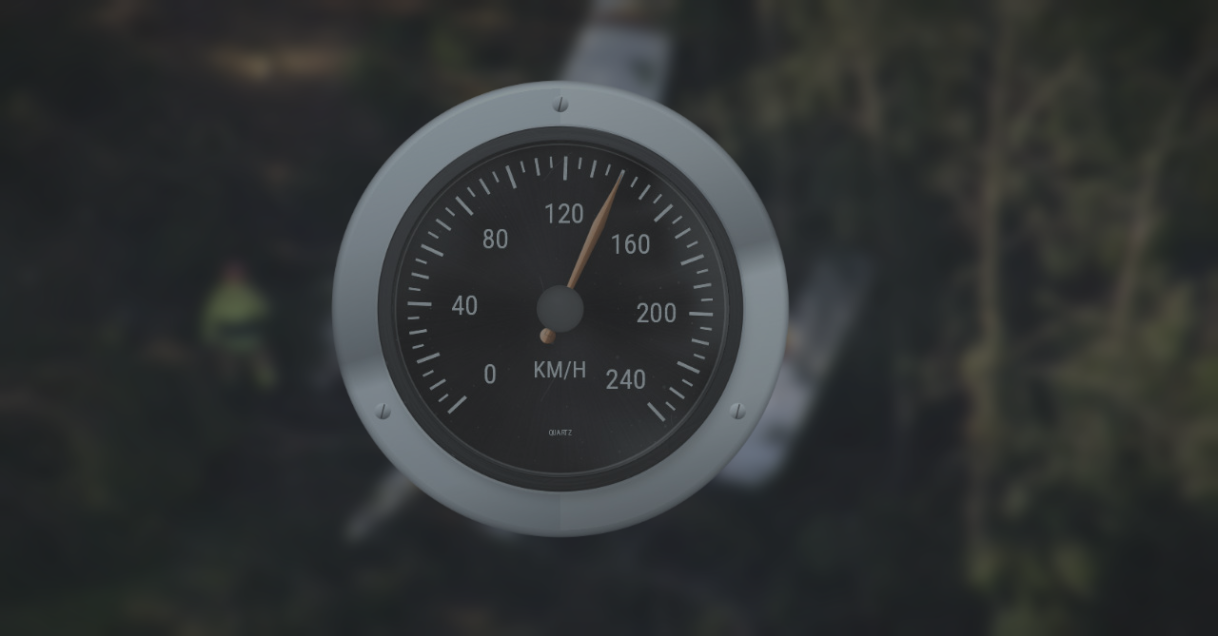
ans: {"value": 140, "unit": "km/h"}
